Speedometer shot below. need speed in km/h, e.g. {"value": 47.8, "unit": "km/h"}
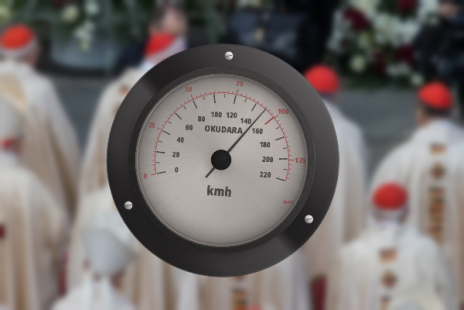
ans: {"value": 150, "unit": "km/h"}
